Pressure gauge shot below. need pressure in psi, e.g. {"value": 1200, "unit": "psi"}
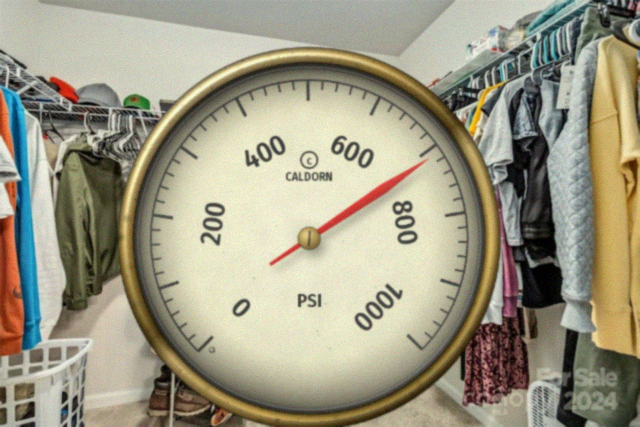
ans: {"value": 710, "unit": "psi"}
